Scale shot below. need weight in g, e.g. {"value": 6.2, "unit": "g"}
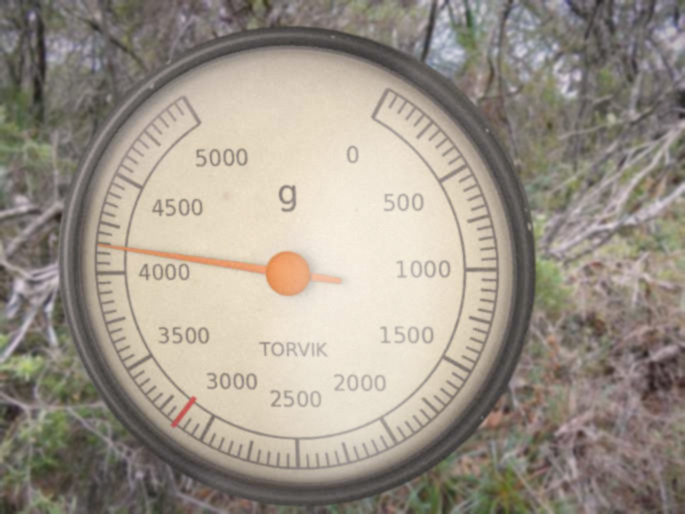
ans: {"value": 4150, "unit": "g"}
